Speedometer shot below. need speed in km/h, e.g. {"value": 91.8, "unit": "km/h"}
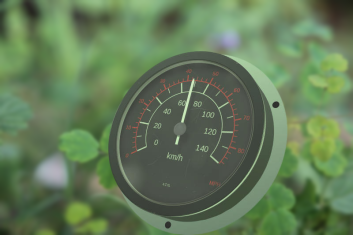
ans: {"value": 70, "unit": "km/h"}
